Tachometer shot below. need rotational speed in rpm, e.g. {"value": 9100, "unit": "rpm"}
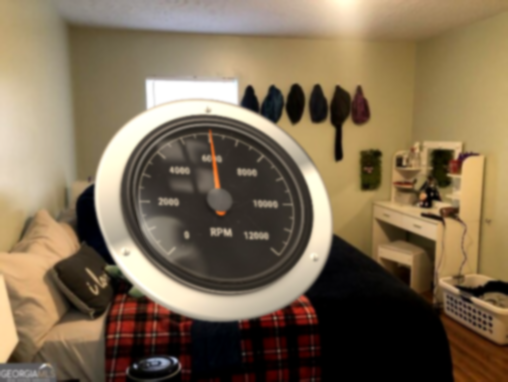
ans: {"value": 6000, "unit": "rpm"}
